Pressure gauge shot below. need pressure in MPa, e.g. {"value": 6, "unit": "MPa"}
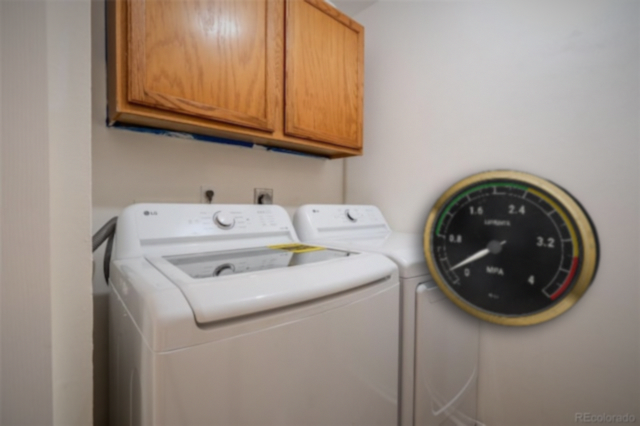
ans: {"value": 0.2, "unit": "MPa"}
